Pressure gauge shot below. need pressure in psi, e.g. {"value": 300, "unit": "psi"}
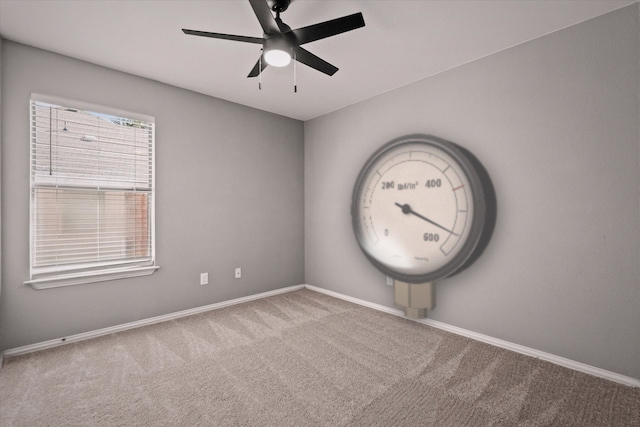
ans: {"value": 550, "unit": "psi"}
